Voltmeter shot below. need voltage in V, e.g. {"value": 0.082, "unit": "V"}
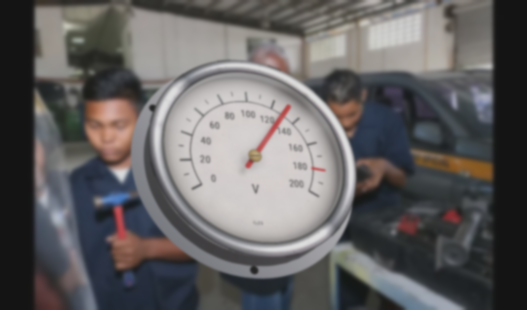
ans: {"value": 130, "unit": "V"}
